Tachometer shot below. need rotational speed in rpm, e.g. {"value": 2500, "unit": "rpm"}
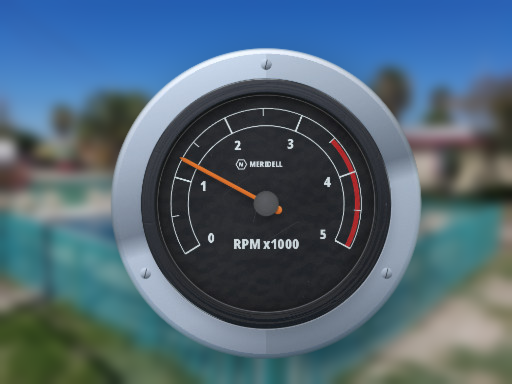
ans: {"value": 1250, "unit": "rpm"}
